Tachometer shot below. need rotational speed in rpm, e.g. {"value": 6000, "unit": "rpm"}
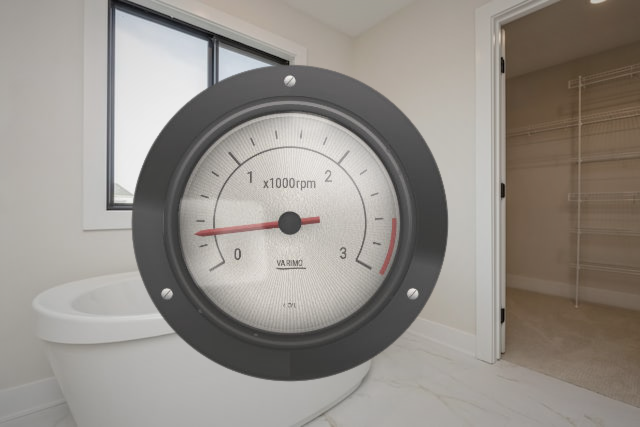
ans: {"value": 300, "unit": "rpm"}
